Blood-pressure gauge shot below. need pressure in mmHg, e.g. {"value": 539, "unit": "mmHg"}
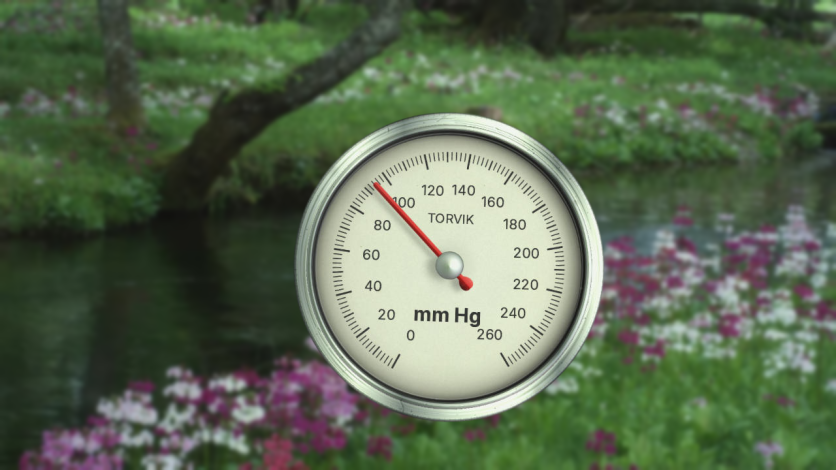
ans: {"value": 94, "unit": "mmHg"}
